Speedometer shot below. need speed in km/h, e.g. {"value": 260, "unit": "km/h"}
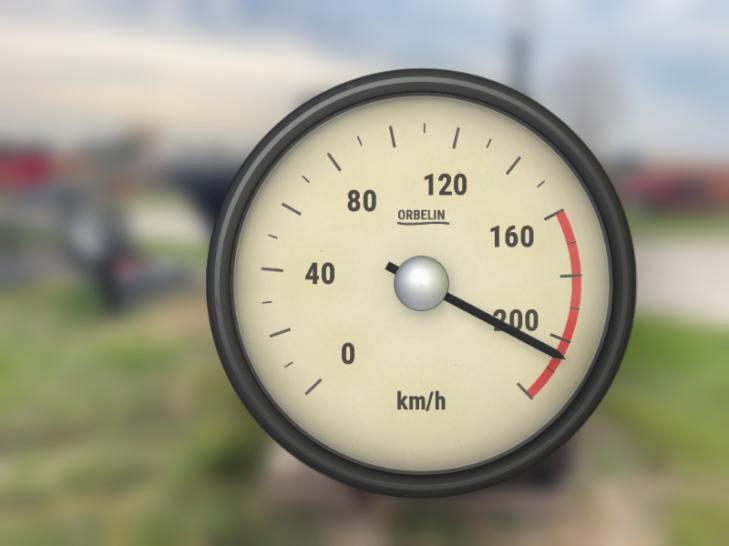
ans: {"value": 205, "unit": "km/h"}
